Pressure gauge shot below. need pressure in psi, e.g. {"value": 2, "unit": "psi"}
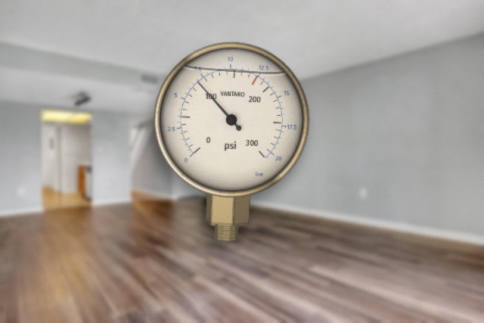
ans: {"value": 100, "unit": "psi"}
